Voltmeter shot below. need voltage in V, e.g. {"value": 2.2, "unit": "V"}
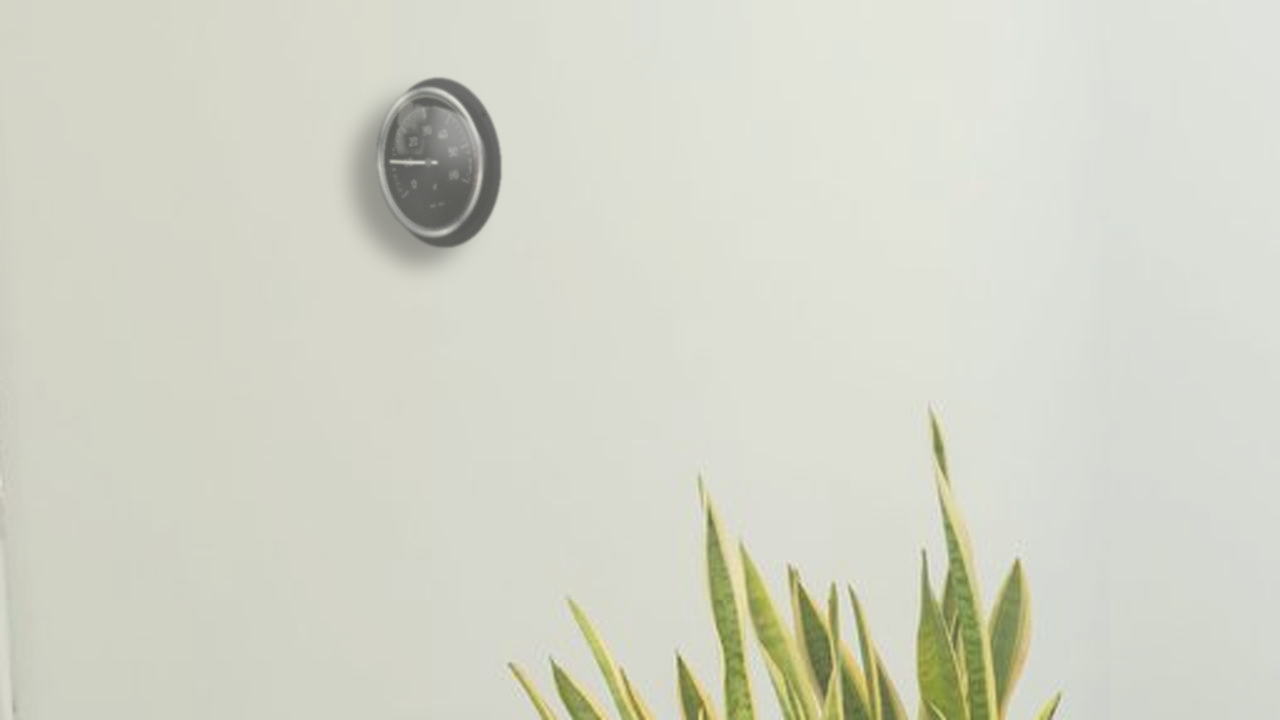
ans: {"value": 10, "unit": "V"}
